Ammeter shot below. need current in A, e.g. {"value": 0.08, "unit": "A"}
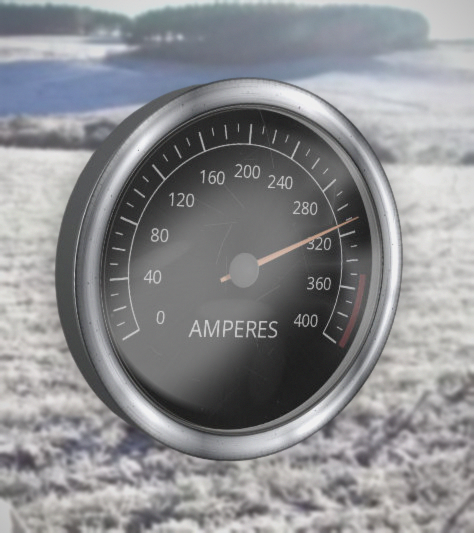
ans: {"value": 310, "unit": "A"}
